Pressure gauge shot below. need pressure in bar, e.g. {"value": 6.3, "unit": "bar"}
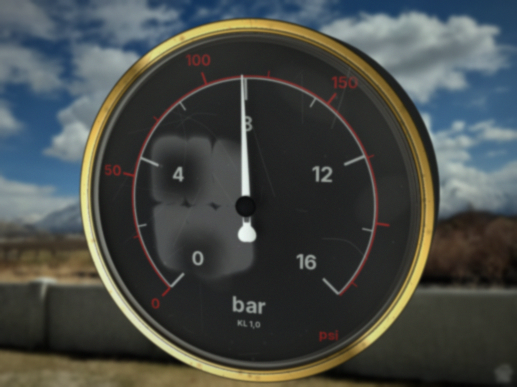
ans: {"value": 8, "unit": "bar"}
